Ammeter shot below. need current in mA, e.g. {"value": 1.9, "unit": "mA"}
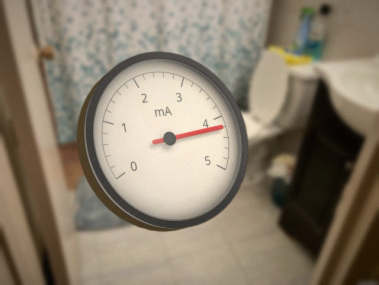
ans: {"value": 4.2, "unit": "mA"}
